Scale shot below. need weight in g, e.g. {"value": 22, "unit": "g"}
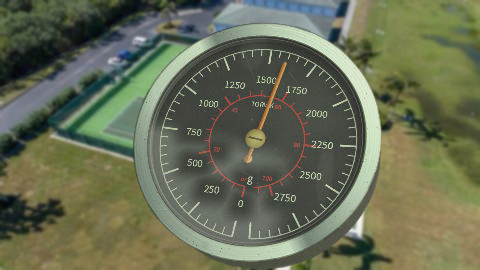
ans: {"value": 1600, "unit": "g"}
